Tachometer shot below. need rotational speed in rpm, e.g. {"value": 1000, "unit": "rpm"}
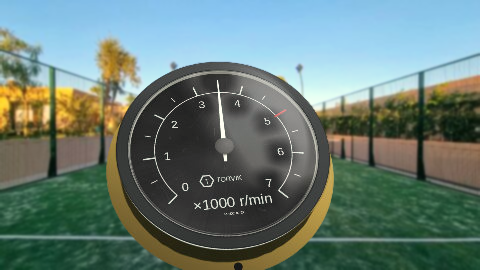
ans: {"value": 3500, "unit": "rpm"}
